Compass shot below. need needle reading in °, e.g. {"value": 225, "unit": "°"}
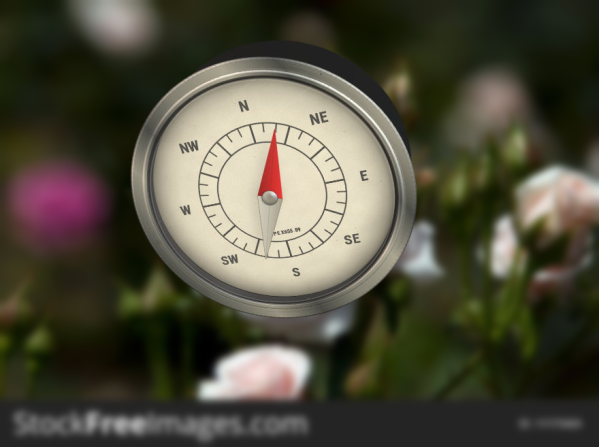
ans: {"value": 20, "unit": "°"}
